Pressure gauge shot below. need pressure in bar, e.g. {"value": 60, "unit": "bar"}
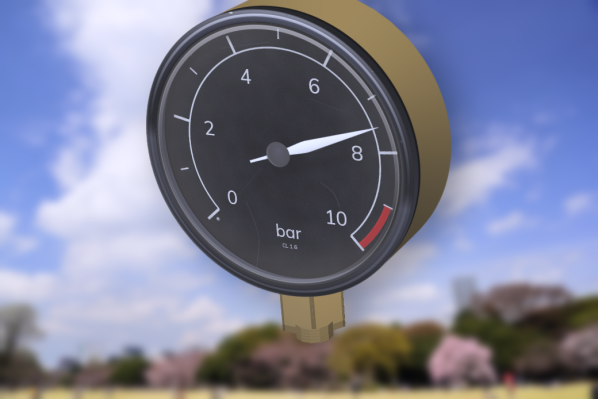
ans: {"value": 7.5, "unit": "bar"}
